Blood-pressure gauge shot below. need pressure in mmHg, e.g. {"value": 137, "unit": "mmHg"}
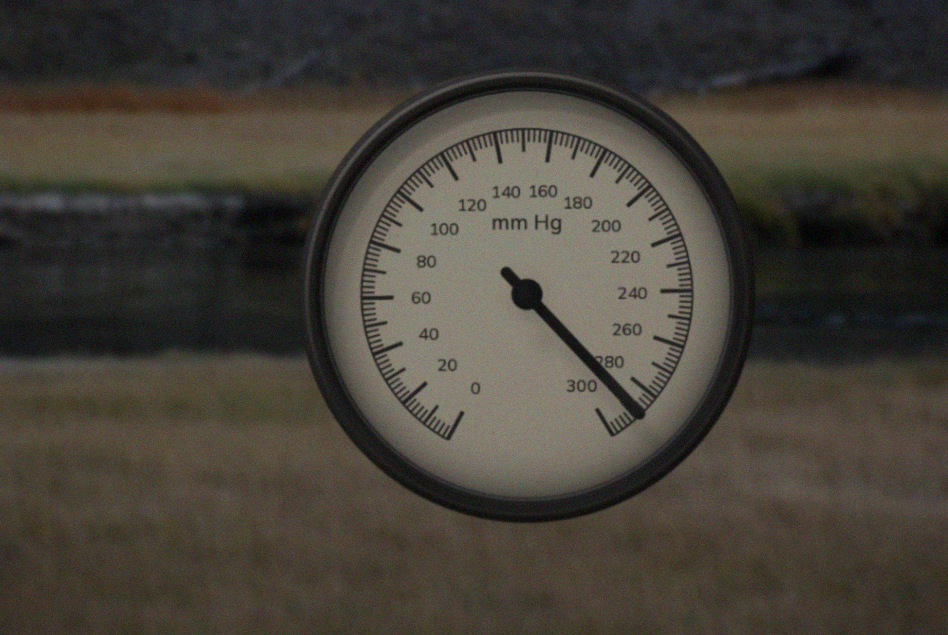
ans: {"value": 288, "unit": "mmHg"}
